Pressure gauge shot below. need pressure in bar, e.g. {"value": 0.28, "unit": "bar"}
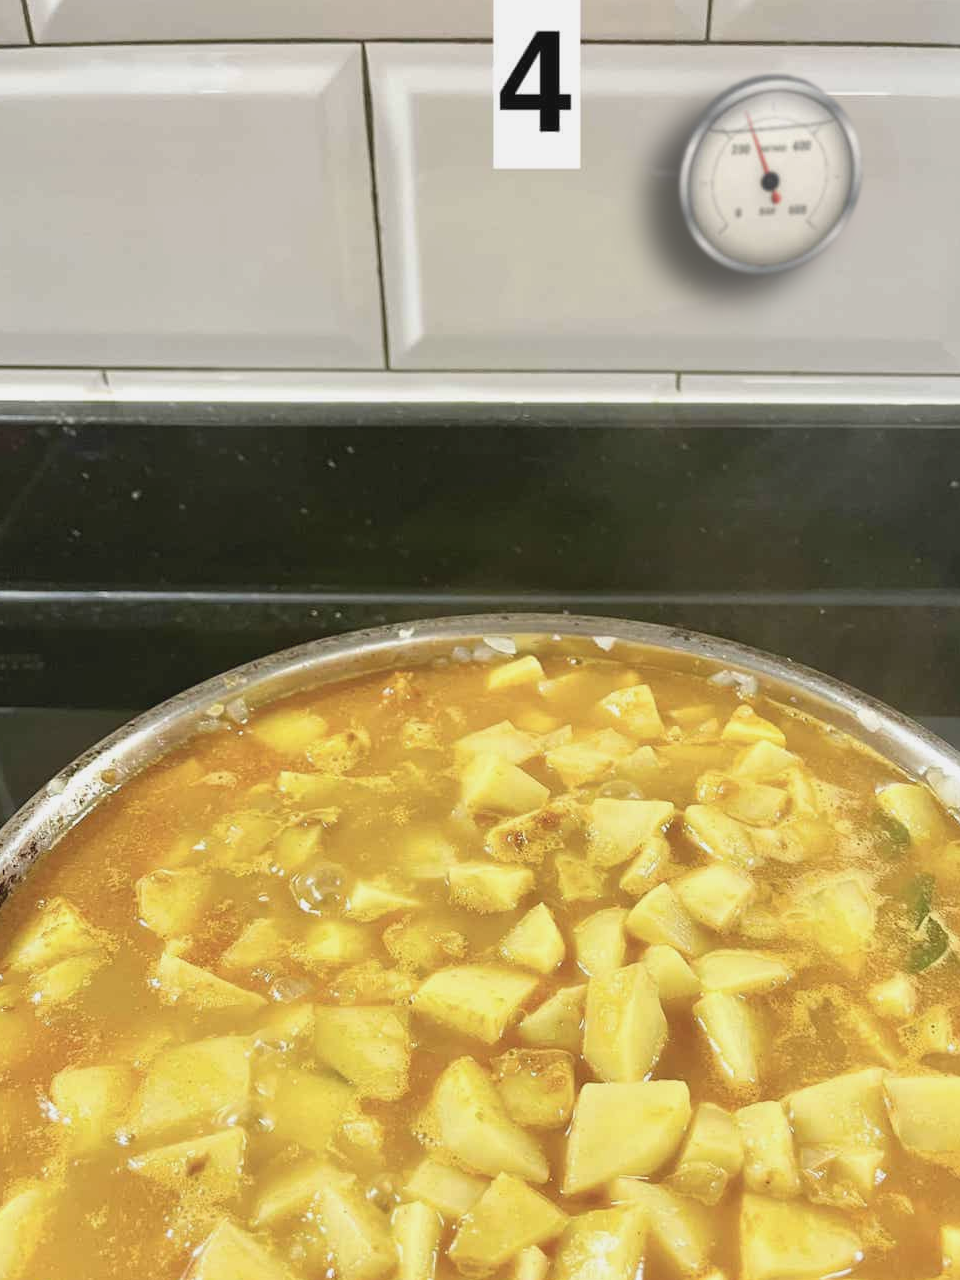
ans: {"value": 250, "unit": "bar"}
